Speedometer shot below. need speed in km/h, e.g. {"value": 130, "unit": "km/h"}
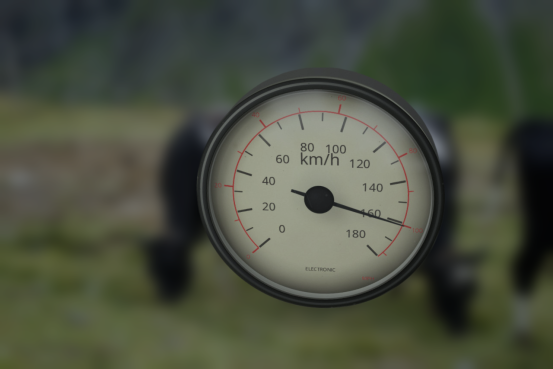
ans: {"value": 160, "unit": "km/h"}
